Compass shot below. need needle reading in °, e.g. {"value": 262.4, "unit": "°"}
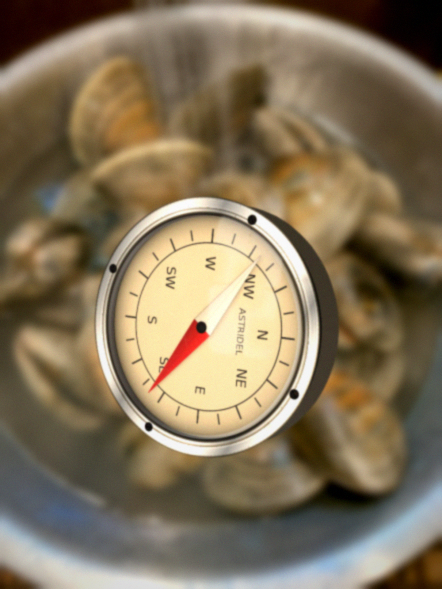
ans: {"value": 127.5, "unit": "°"}
